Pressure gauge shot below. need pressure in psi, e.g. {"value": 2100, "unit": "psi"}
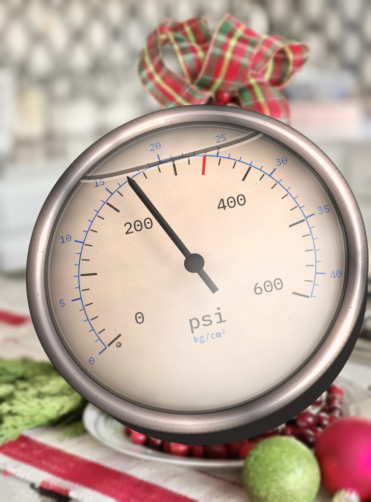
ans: {"value": 240, "unit": "psi"}
